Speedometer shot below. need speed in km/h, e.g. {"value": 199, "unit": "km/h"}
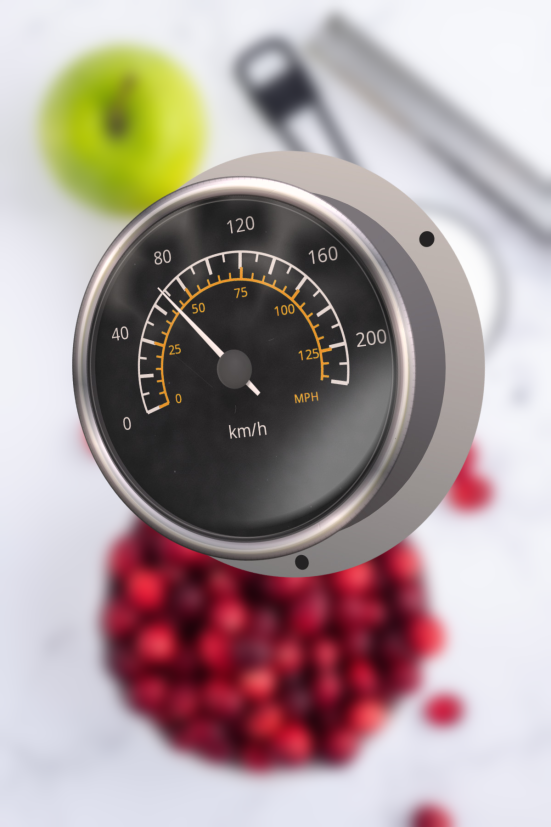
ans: {"value": 70, "unit": "km/h"}
